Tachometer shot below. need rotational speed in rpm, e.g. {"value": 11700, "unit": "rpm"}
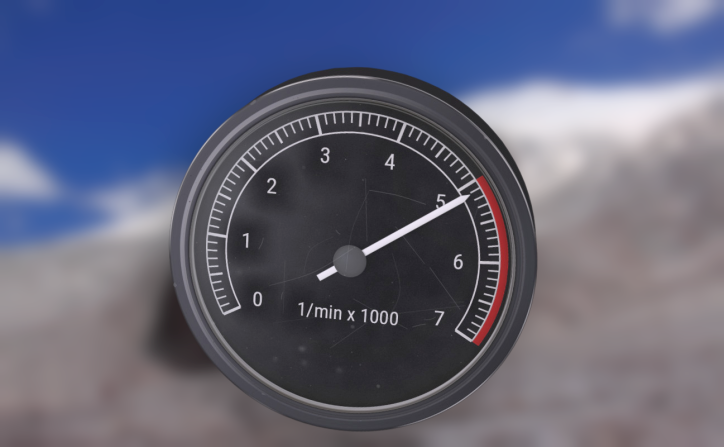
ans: {"value": 5100, "unit": "rpm"}
